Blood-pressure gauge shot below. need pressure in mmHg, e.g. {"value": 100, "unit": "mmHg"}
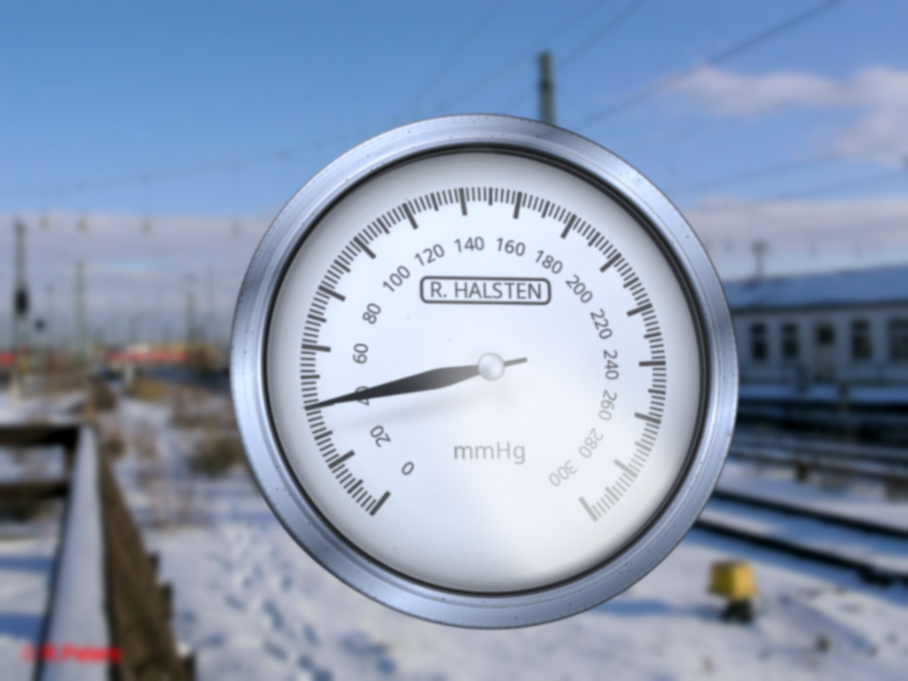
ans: {"value": 40, "unit": "mmHg"}
